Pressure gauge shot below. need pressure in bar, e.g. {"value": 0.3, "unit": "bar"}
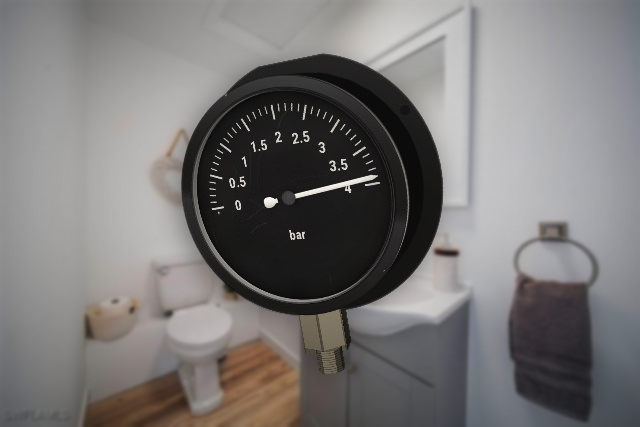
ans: {"value": 3.9, "unit": "bar"}
